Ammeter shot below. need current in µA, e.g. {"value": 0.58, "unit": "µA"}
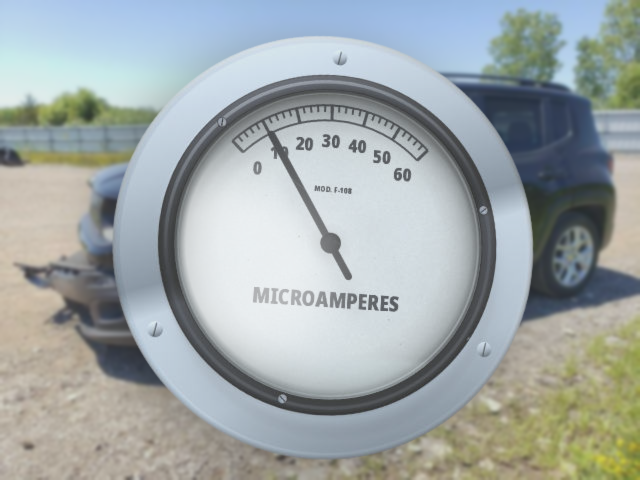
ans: {"value": 10, "unit": "µA"}
